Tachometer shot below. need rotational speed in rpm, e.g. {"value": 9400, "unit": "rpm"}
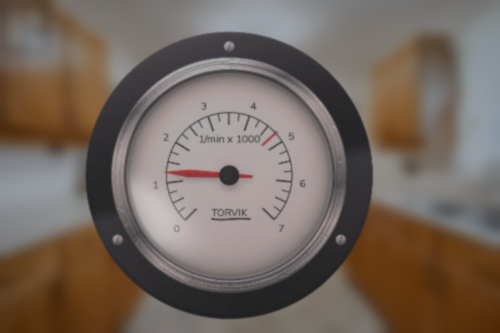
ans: {"value": 1250, "unit": "rpm"}
